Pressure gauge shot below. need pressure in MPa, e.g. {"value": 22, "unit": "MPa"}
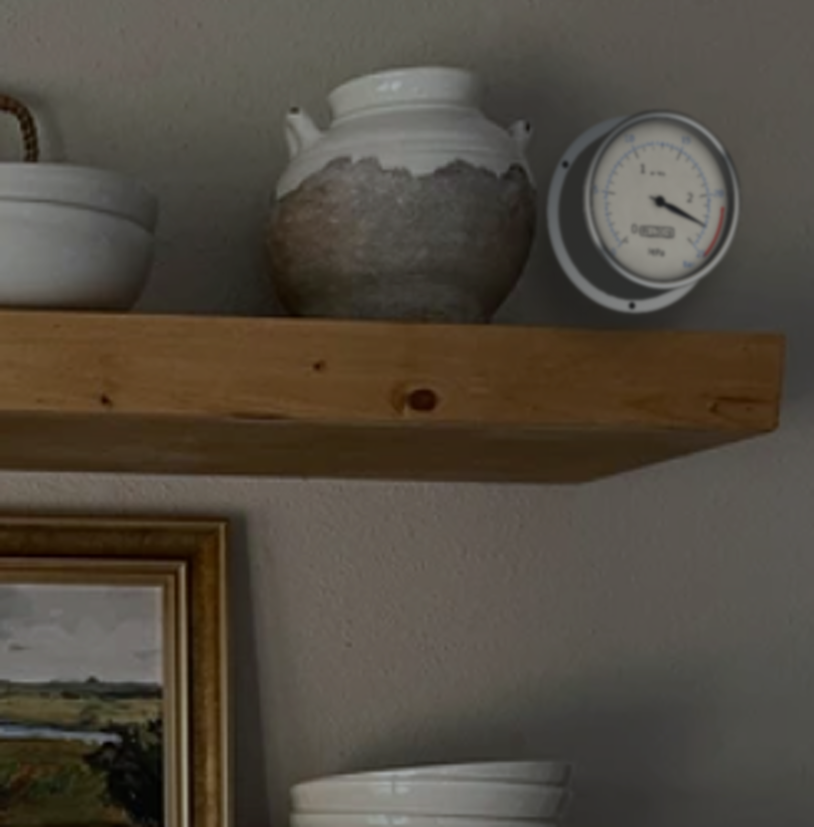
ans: {"value": 2.3, "unit": "MPa"}
